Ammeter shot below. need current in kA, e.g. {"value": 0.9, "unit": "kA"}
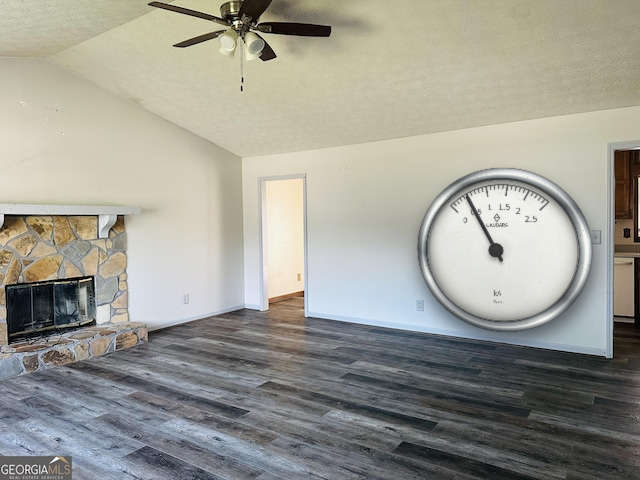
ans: {"value": 0.5, "unit": "kA"}
